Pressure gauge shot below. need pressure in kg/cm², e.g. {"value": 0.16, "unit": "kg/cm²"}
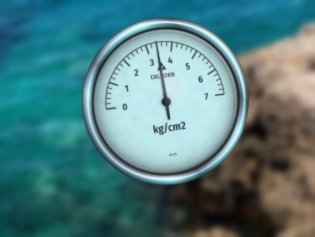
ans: {"value": 3.4, "unit": "kg/cm²"}
